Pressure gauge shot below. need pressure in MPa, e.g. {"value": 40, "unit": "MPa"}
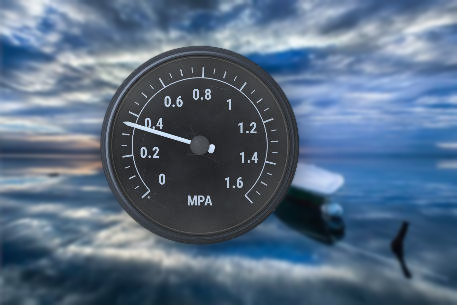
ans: {"value": 0.35, "unit": "MPa"}
